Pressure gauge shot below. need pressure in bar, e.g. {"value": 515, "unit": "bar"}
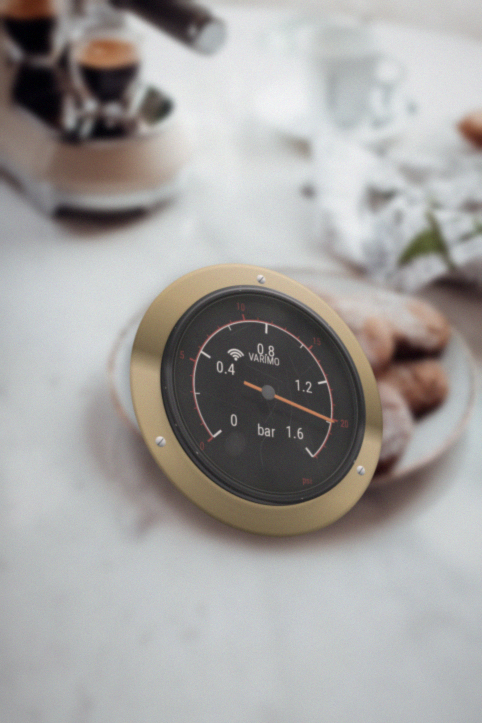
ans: {"value": 1.4, "unit": "bar"}
